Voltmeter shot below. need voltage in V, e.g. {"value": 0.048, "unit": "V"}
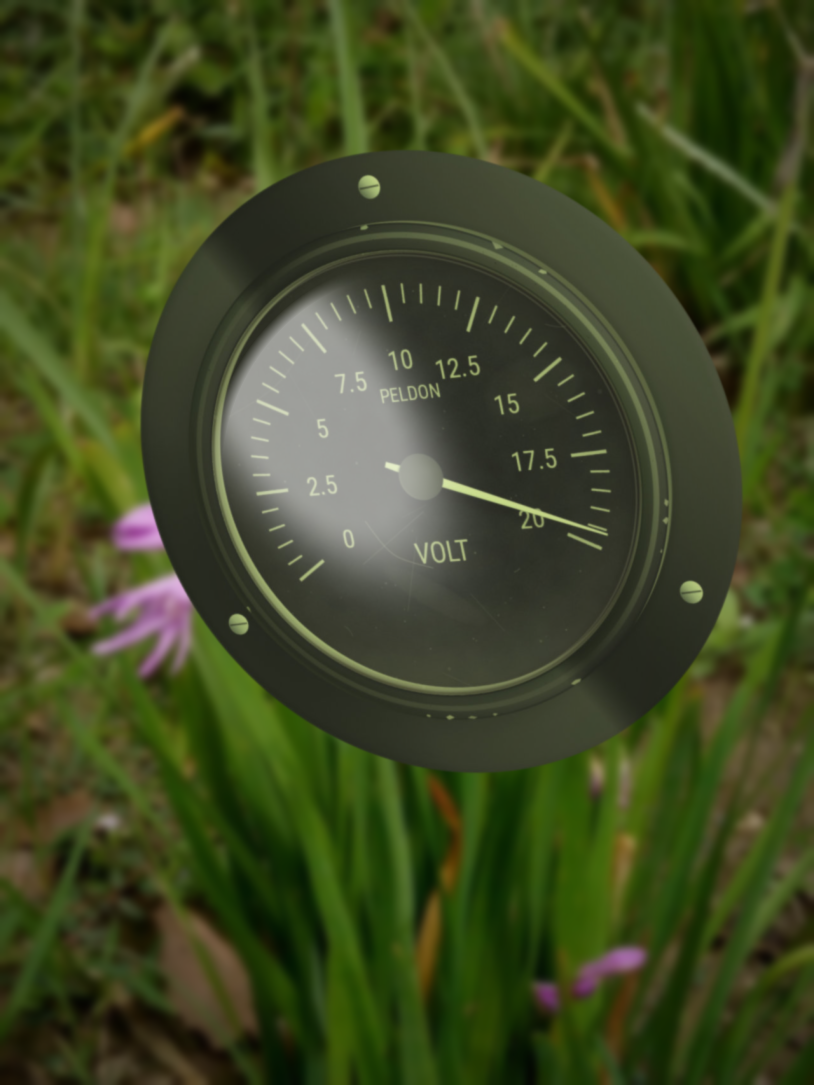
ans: {"value": 19.5, "unit": "V"}
